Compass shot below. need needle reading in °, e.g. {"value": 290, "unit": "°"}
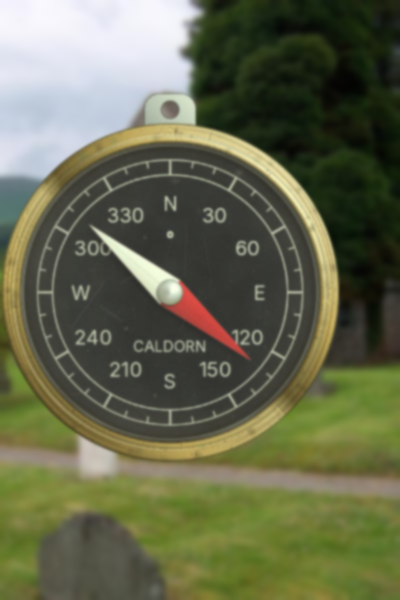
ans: {"value": 130, "unit": "°"}
